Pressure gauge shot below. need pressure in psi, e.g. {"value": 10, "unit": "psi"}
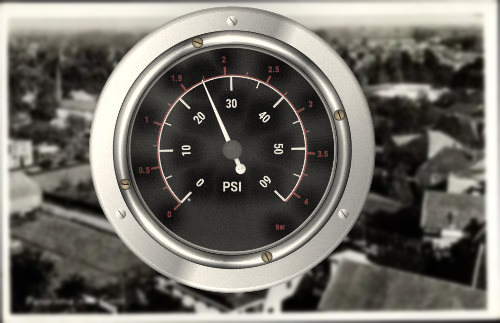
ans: {"value": 25, "unit": "psi"}
